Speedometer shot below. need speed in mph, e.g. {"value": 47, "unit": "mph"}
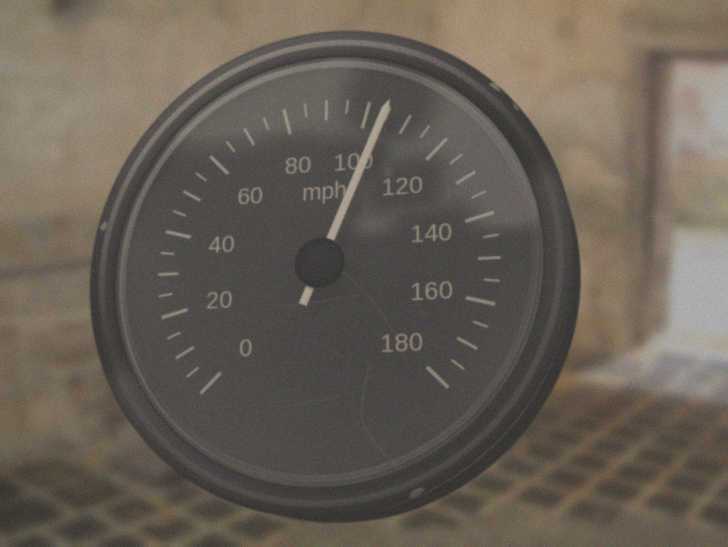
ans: {"value": 105, "unit": "mph"}
